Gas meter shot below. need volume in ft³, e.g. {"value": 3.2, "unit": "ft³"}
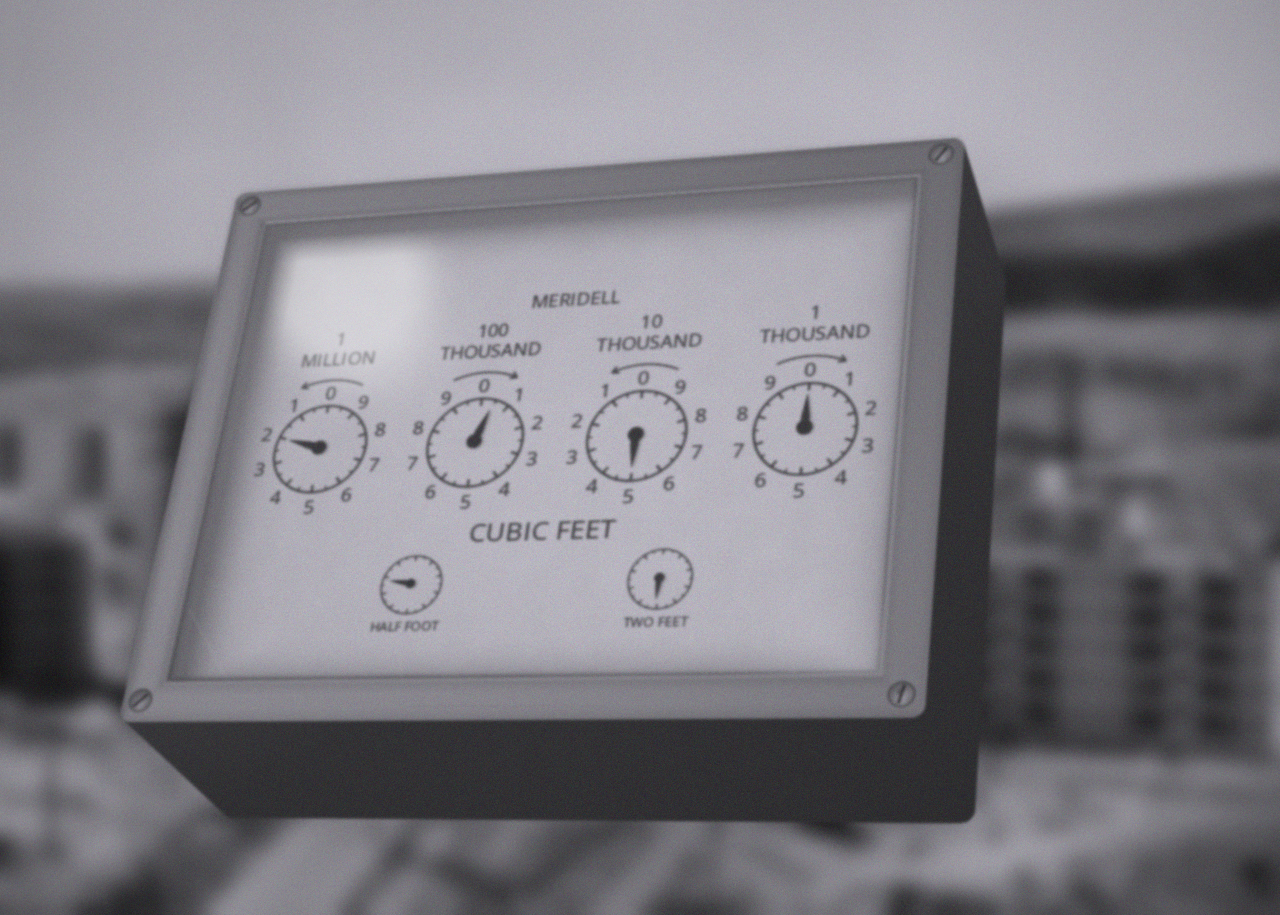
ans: {"value": 205000, "unit": "ft³"}
